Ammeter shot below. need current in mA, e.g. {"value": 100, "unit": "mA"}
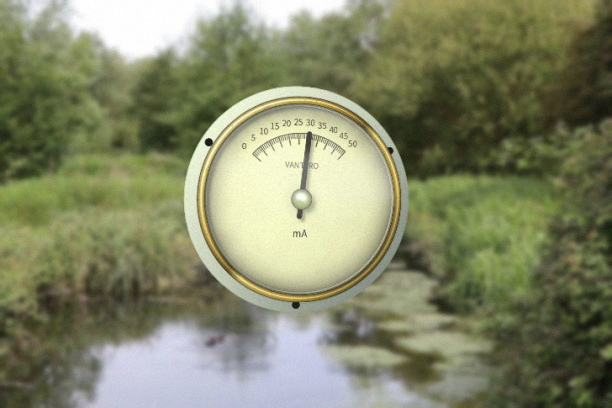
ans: {"value": 30, "unit": "mA"}
